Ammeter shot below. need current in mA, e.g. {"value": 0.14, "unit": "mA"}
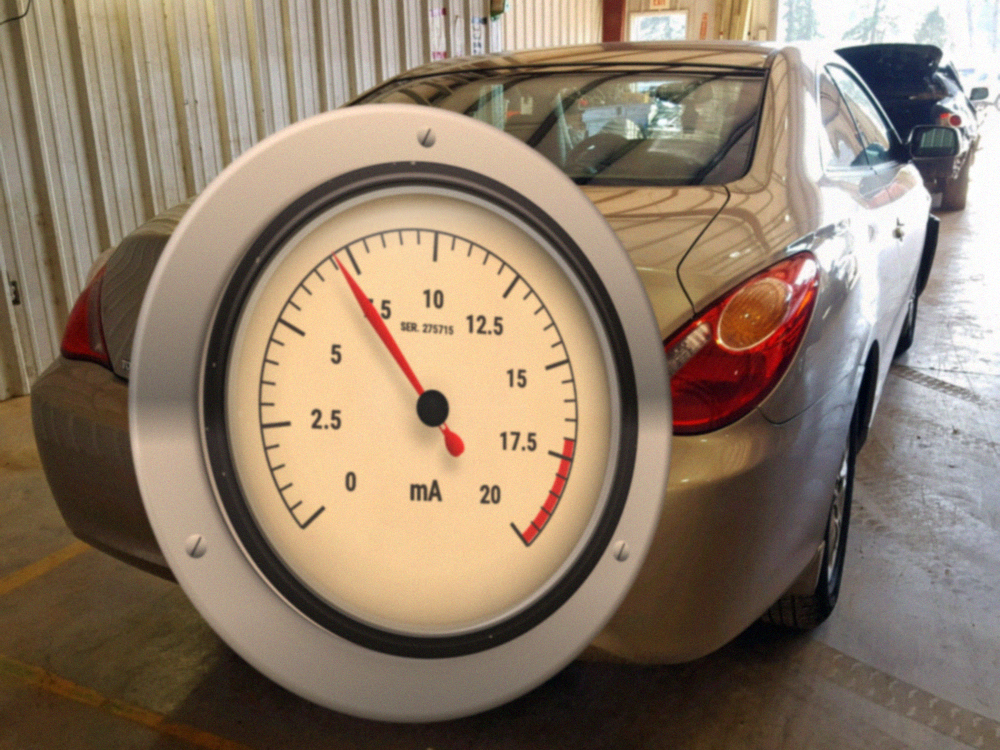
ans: {"value": 7, "unit": "mA"}
